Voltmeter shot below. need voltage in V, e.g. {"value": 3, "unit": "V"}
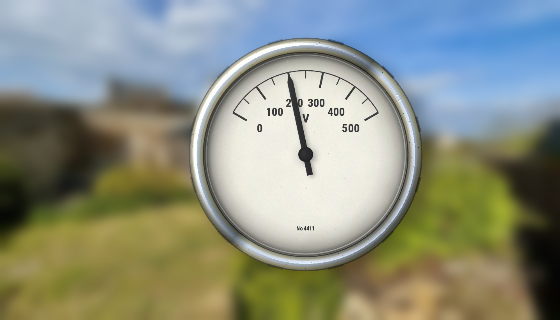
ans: {"value": 200, "unit": "V"}
